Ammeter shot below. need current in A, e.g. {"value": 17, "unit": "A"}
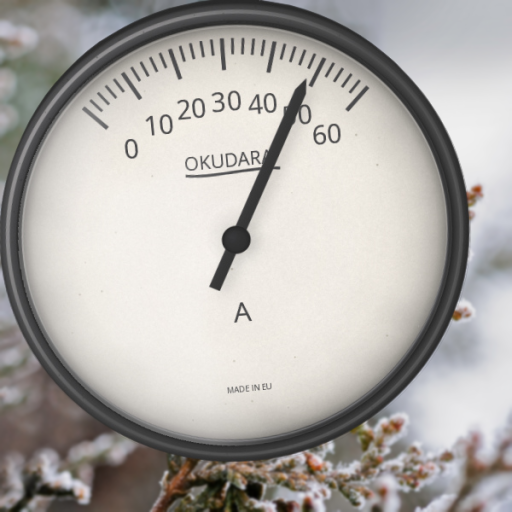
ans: {"value": 48, "unit": "A"}
